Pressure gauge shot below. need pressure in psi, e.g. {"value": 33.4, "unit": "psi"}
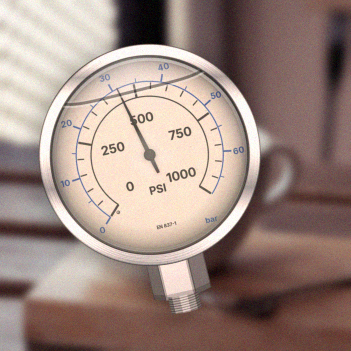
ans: {"value": 450, "unit": "psi"}
